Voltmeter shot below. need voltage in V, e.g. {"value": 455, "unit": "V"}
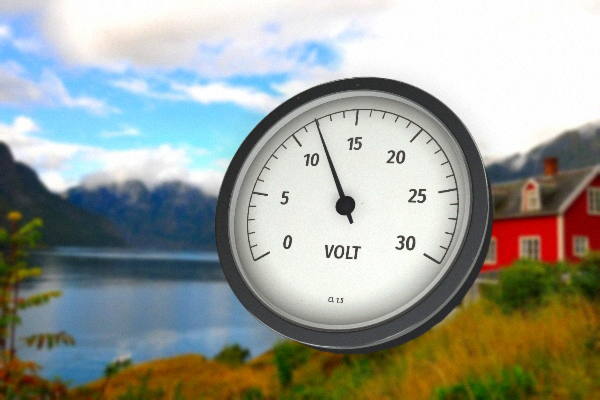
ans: {"value": 12, "unit": "V"}
